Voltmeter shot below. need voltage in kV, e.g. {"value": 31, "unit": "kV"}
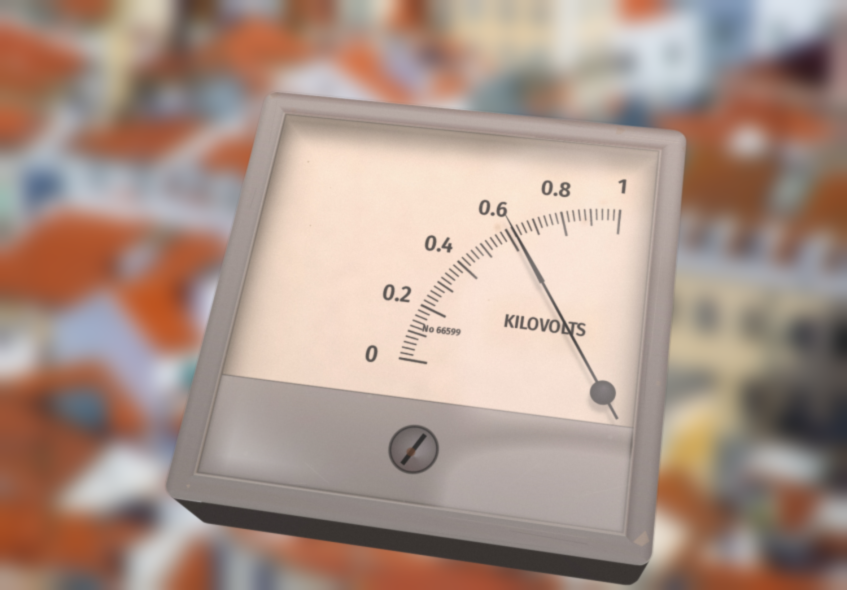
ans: {"value": 0.62, "unit": "kV"}
